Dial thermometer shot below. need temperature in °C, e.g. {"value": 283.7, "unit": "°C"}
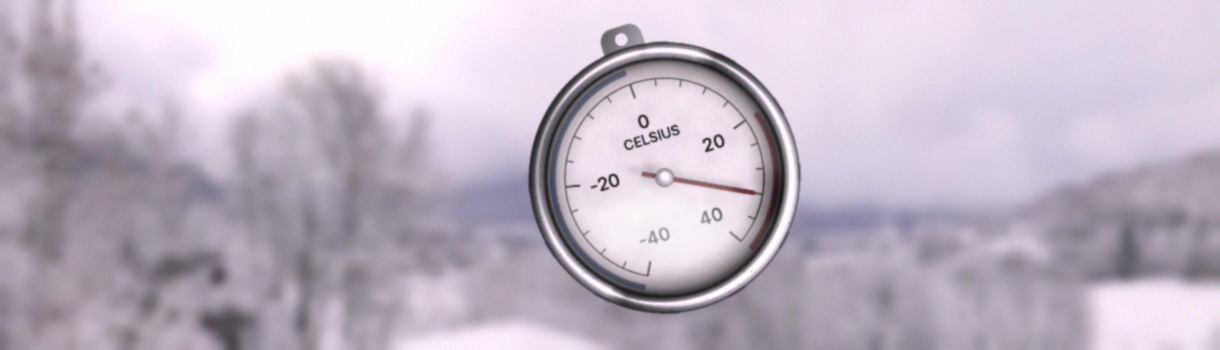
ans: {"value": 32, "unit": "°C"}
